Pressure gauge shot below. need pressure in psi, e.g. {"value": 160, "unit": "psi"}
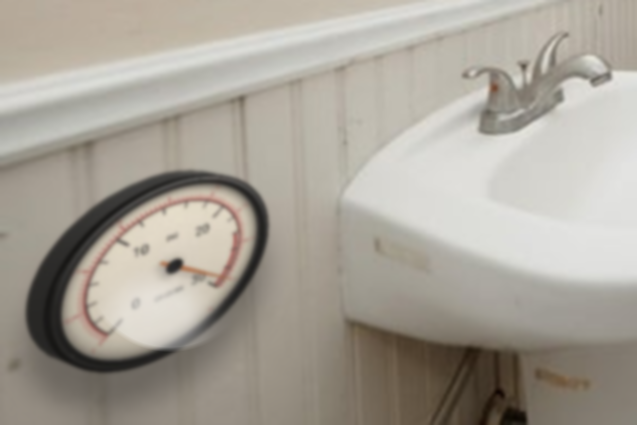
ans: {"value": 29, "unit": "psi"}
